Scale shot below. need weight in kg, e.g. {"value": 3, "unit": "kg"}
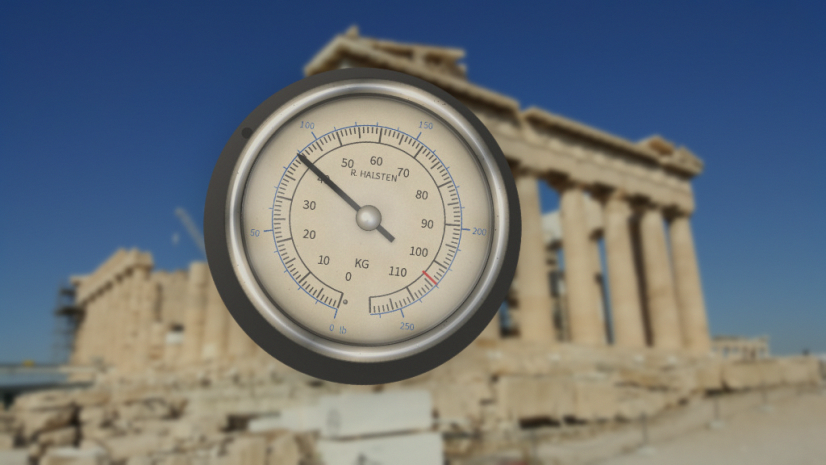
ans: {"value": 40, "unit": "kg"}
